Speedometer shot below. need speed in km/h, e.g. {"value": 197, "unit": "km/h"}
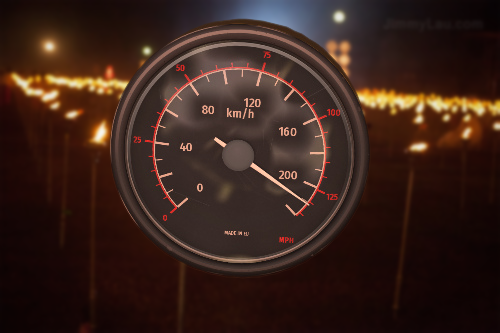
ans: {"value": 210, "unit": "km/h"}
